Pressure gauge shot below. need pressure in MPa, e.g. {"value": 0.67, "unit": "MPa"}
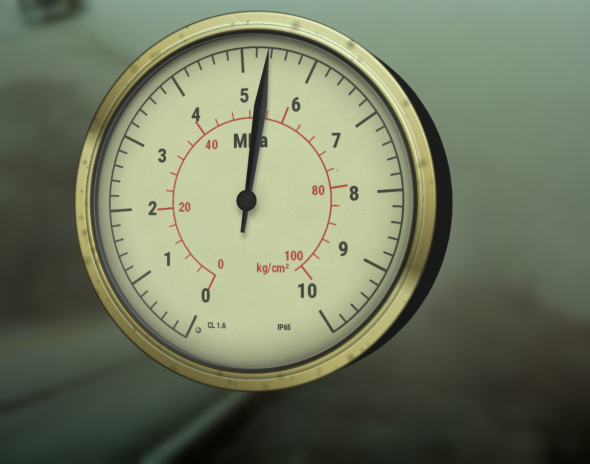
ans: {"value": 5.4, "unit": "MPa"}
